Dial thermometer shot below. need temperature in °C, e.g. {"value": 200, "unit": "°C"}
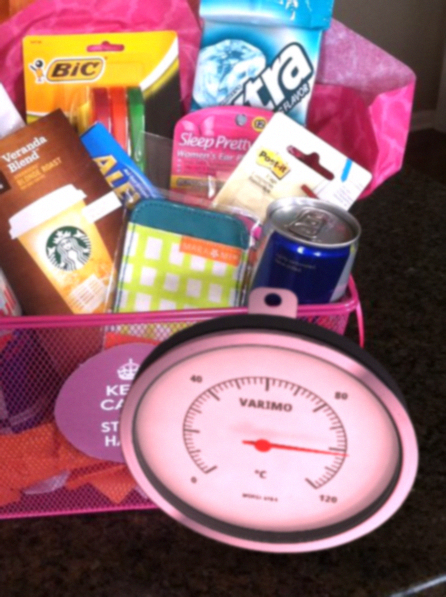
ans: {"value": 100, "unit": "°C"}
